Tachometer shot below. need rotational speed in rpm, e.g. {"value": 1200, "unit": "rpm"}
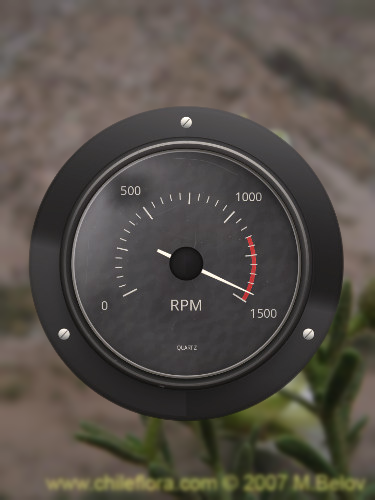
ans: {"value": 1450, "unit": "rpm"}
